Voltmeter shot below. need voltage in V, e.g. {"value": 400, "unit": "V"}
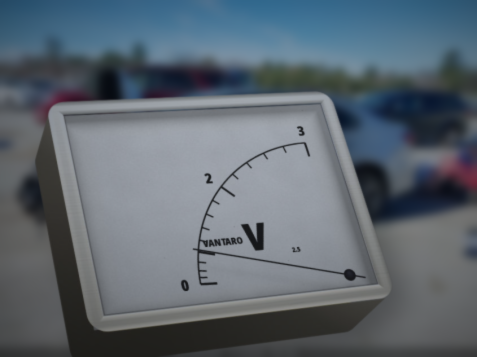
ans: {"value": 1, "unit": "V"}
